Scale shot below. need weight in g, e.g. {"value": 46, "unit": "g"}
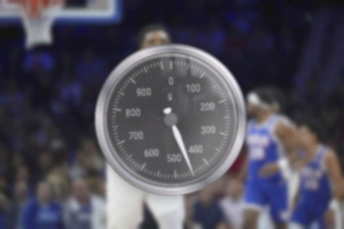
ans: {"value": 450, "unit": "g"}
